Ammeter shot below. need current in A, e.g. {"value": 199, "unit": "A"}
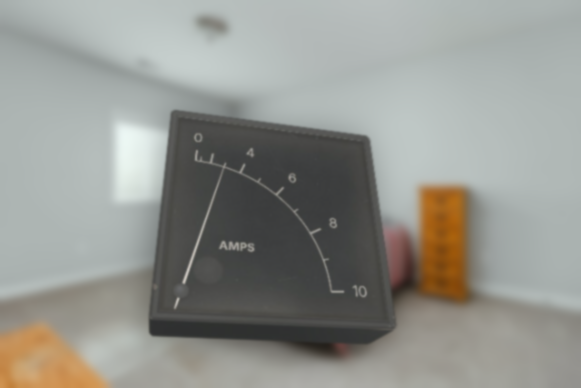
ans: {"value": 3, "unit": "A"}
